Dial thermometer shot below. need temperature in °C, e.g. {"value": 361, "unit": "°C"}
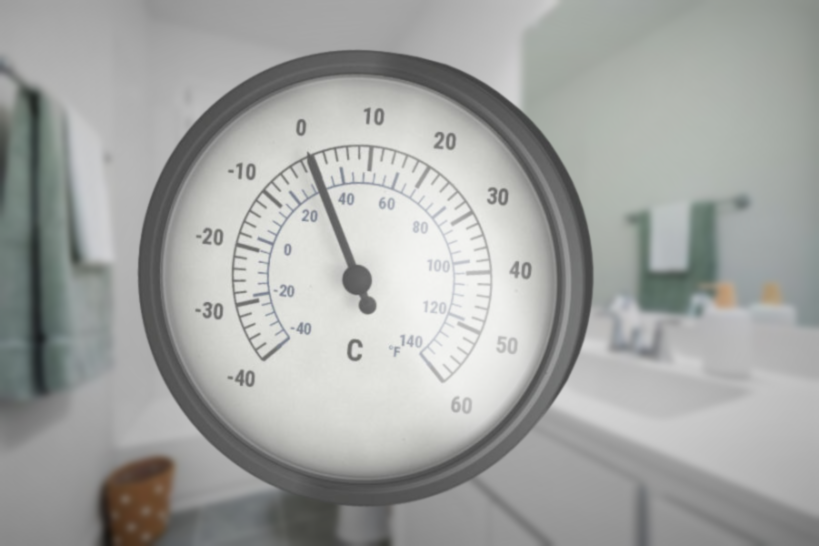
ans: {"value": 0, "unit": "°C"}
